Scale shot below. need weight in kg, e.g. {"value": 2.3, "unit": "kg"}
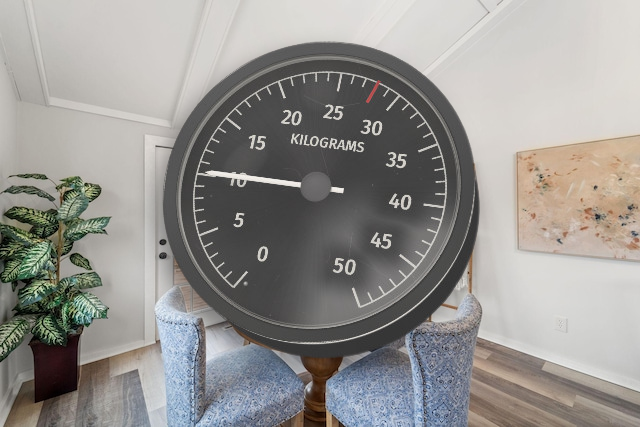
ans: {"value": 10, "unit": "kg"}
